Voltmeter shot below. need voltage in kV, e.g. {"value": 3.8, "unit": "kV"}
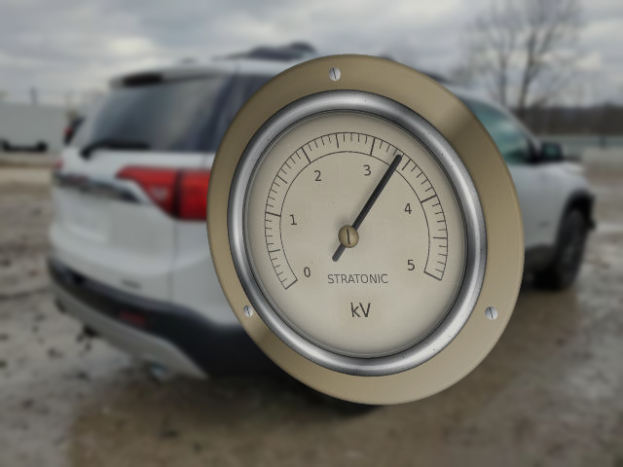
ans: {"value": 3.4, "unit": "kV"}
